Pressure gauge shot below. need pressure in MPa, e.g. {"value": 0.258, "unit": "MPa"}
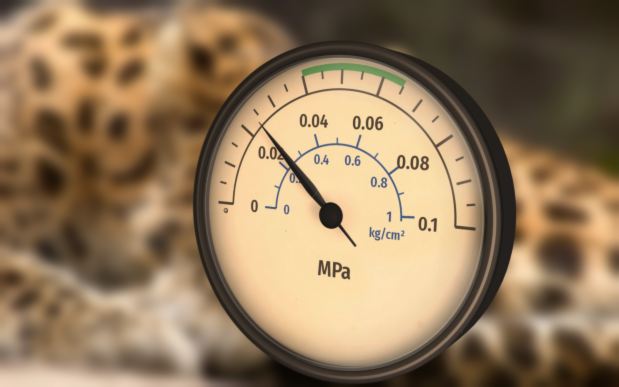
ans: {"value": 0.025, "unit": "MPa"}
